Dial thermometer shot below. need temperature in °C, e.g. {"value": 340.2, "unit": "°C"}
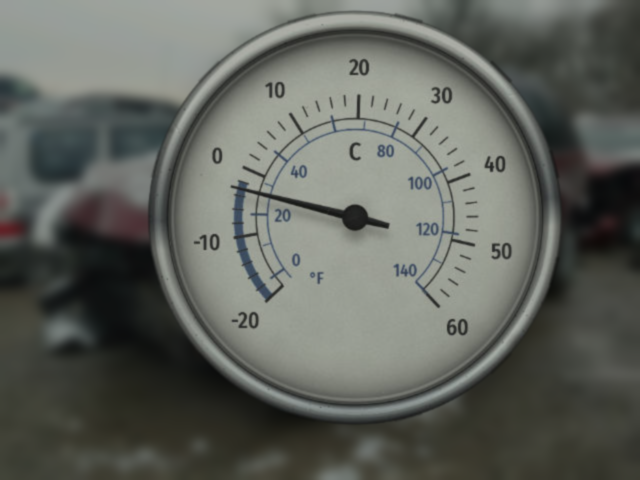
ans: {"value": -3, "unit": "°C"}
